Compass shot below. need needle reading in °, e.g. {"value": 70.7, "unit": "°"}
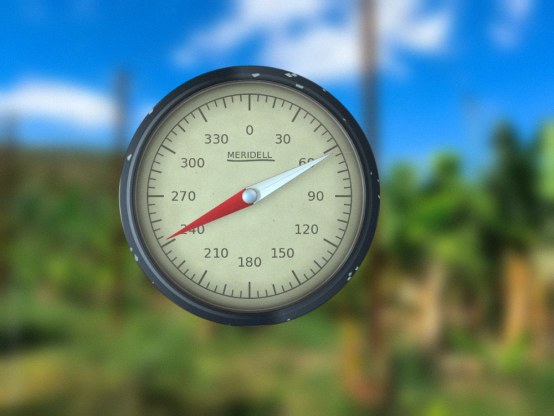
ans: {"value": 242.5, "unit": "°"}
